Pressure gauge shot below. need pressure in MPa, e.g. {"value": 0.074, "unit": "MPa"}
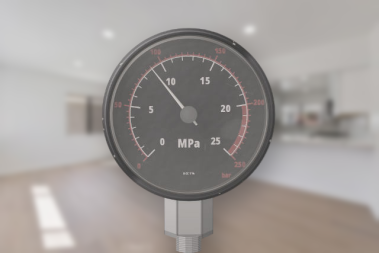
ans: {"value": 9, "unit": "MPa"}
